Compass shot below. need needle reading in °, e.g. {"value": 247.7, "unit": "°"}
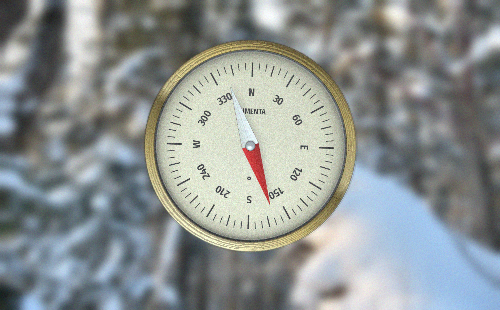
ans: {"value": 160, "unit": "°"}
